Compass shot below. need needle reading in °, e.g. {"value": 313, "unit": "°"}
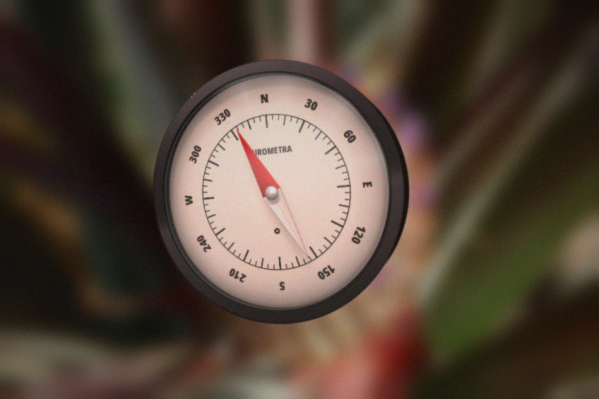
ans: {"value": 335, "unit": "°"}
